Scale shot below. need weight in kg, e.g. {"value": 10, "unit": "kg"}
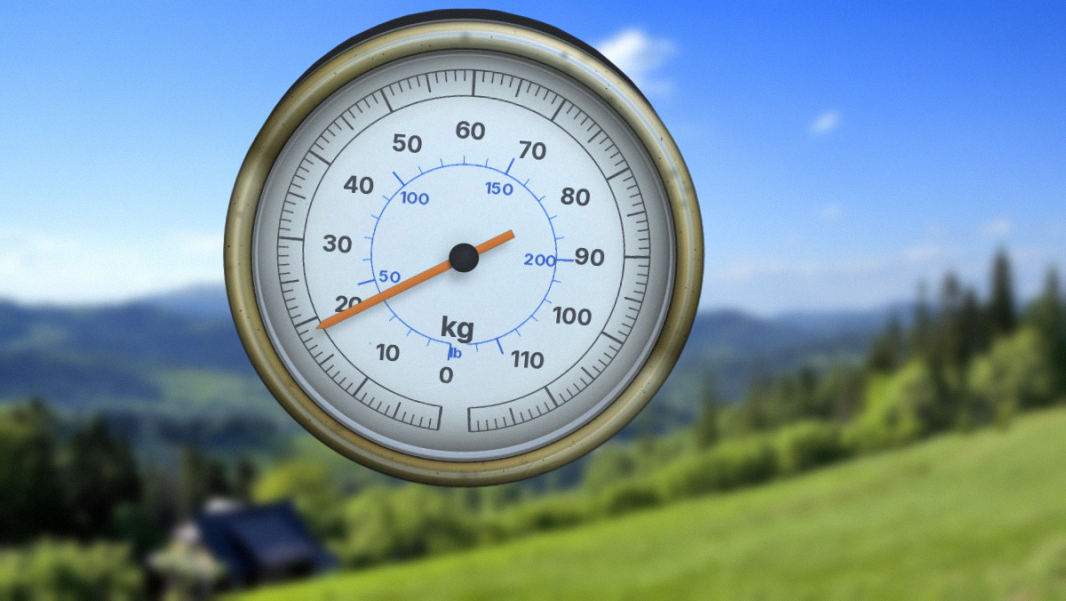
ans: {"value": 19, "unit": "kg"}
